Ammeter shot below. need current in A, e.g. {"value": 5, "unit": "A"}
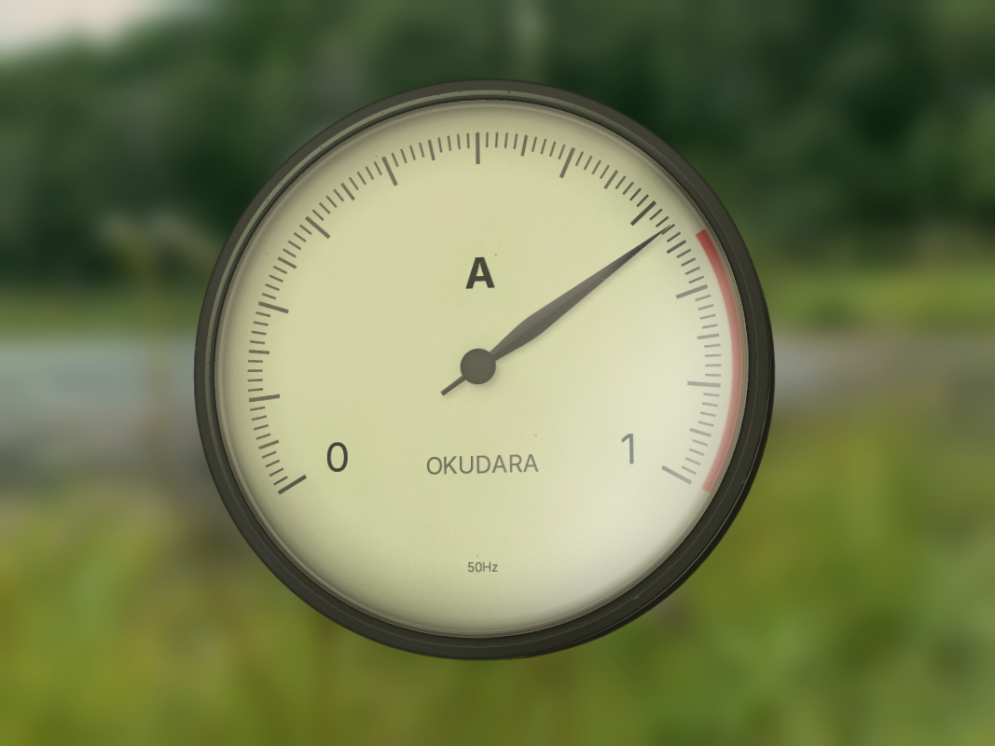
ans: {"value": 0.73, "unit": "A"}
